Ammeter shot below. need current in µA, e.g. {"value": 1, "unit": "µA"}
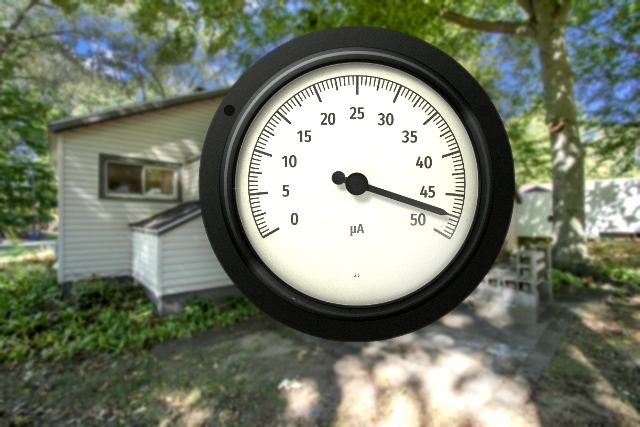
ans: {"value": 47.5, "unit": "µA"}
